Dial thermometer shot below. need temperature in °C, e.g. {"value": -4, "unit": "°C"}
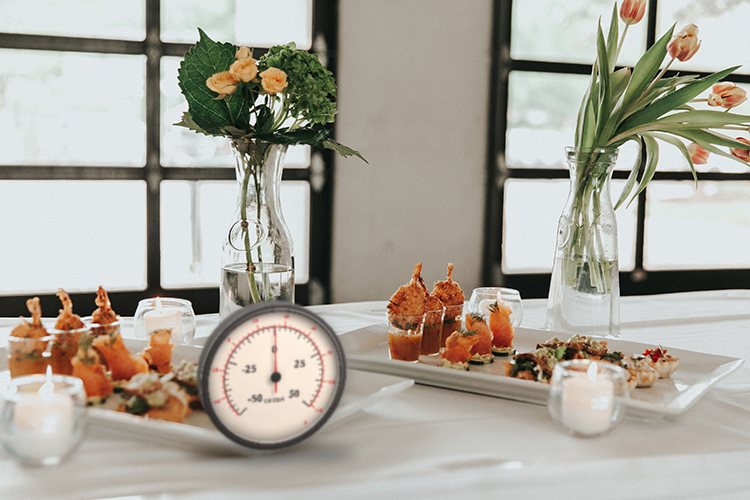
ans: {"value": 0, "unit": "°C"}
